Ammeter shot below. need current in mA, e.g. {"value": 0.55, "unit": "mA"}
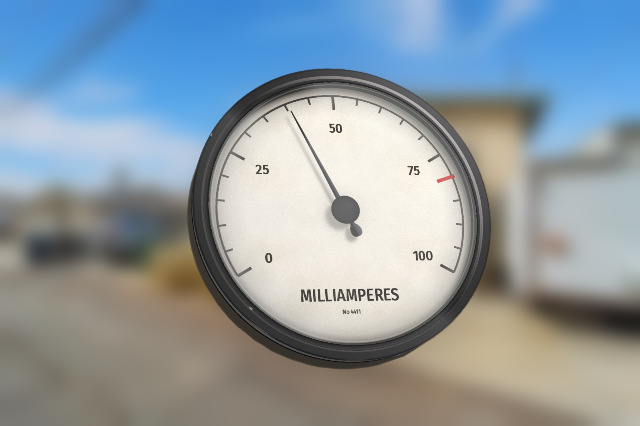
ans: {"value": 40, "unit": "mA"}
